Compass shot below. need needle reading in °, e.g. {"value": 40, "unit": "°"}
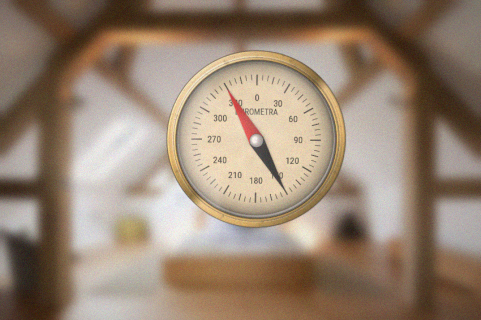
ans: {"value": 330, "unit": "°"}
